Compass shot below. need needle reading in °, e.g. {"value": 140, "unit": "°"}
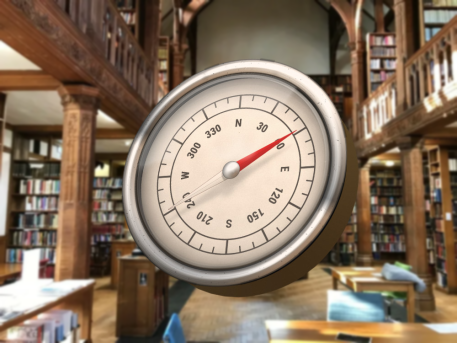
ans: {"value": 60, "unit": "°"}
